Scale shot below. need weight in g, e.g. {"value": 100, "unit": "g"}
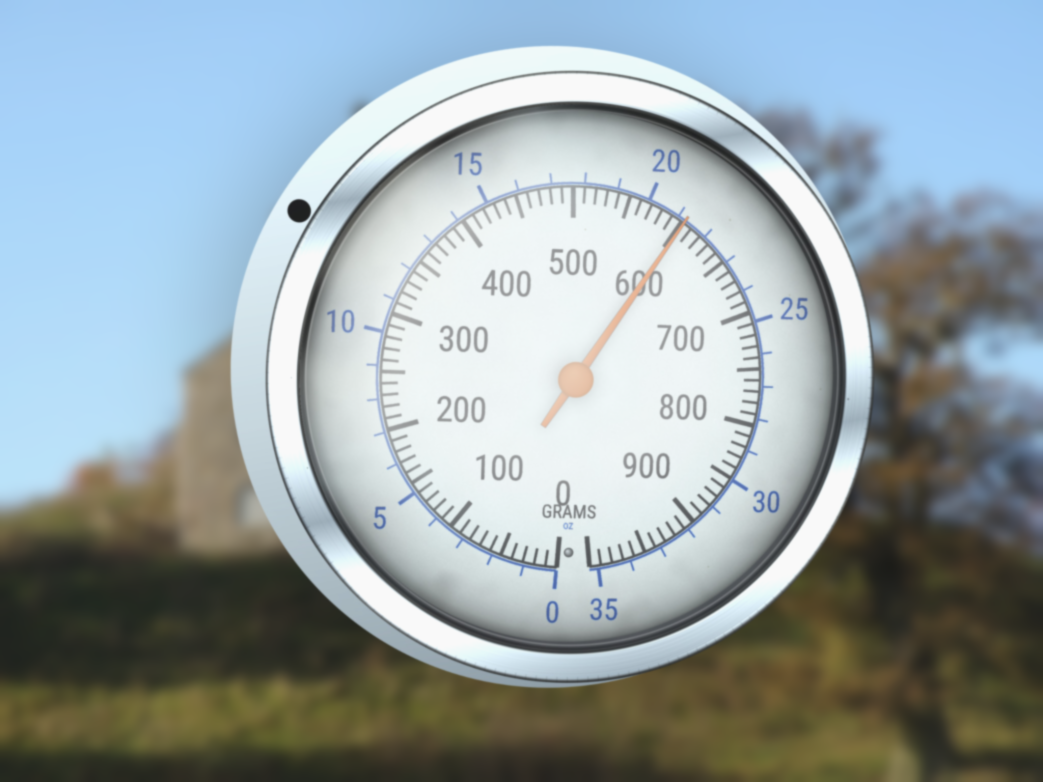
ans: {"value": 600, "unit": "g"}
